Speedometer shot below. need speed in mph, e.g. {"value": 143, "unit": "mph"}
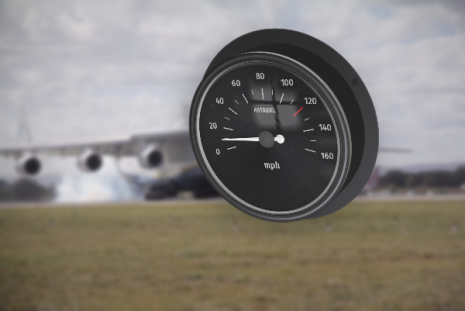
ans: {"value": 10, "unit": "mph"}
